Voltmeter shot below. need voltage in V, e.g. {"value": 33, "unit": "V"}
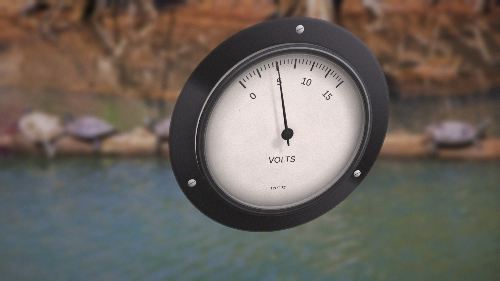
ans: {"value": 5, "unit": "V"}
